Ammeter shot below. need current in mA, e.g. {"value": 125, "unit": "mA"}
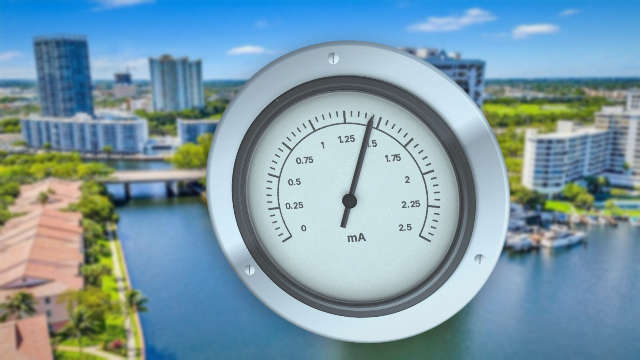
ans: {"value": 1.45, "unit": "mA"}
